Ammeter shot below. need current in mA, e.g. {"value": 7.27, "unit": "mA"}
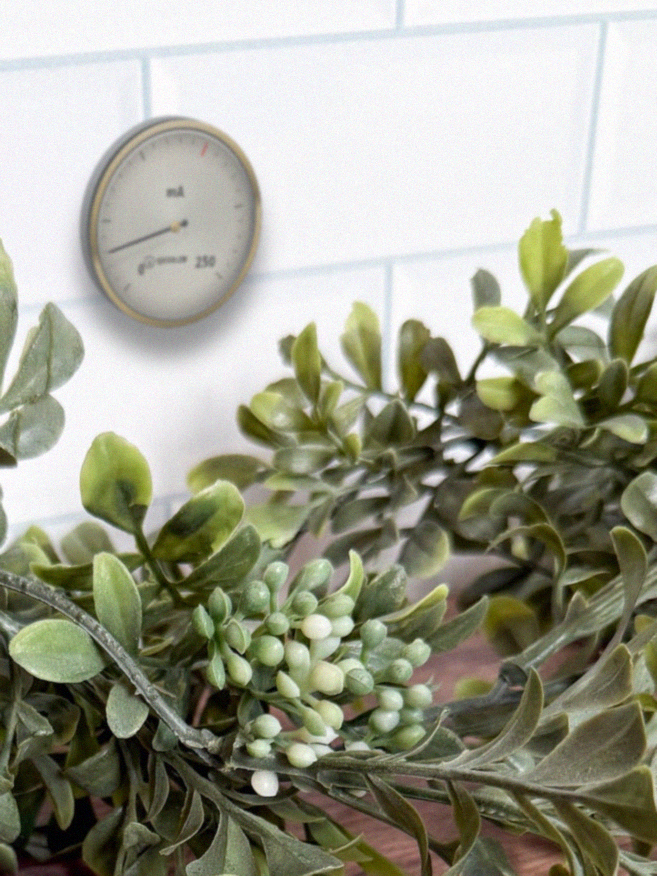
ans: {"value": 30, "unit": "mA"}
